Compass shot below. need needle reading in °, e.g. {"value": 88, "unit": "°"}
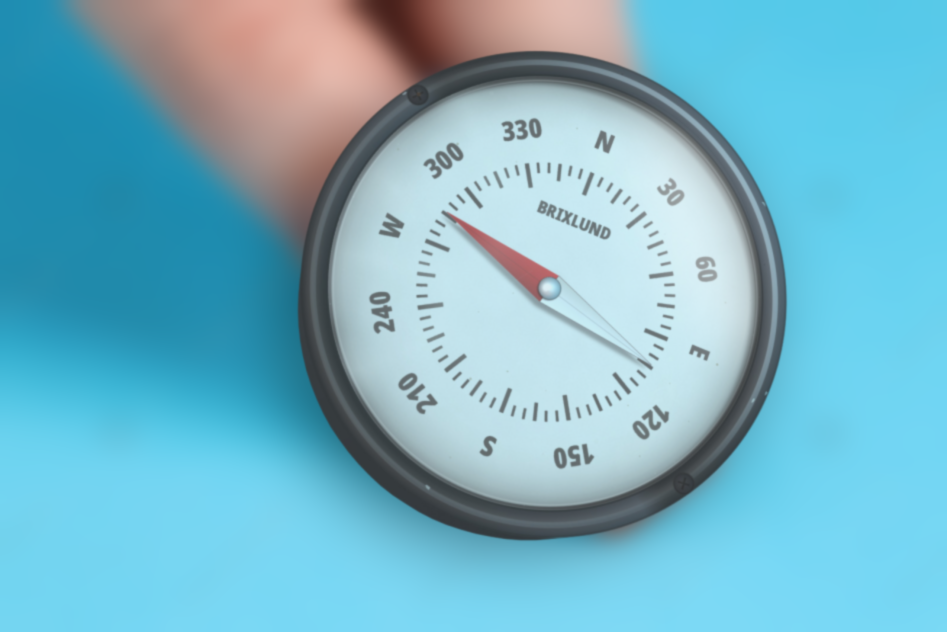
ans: {"value": 285, "unit": "°"}
